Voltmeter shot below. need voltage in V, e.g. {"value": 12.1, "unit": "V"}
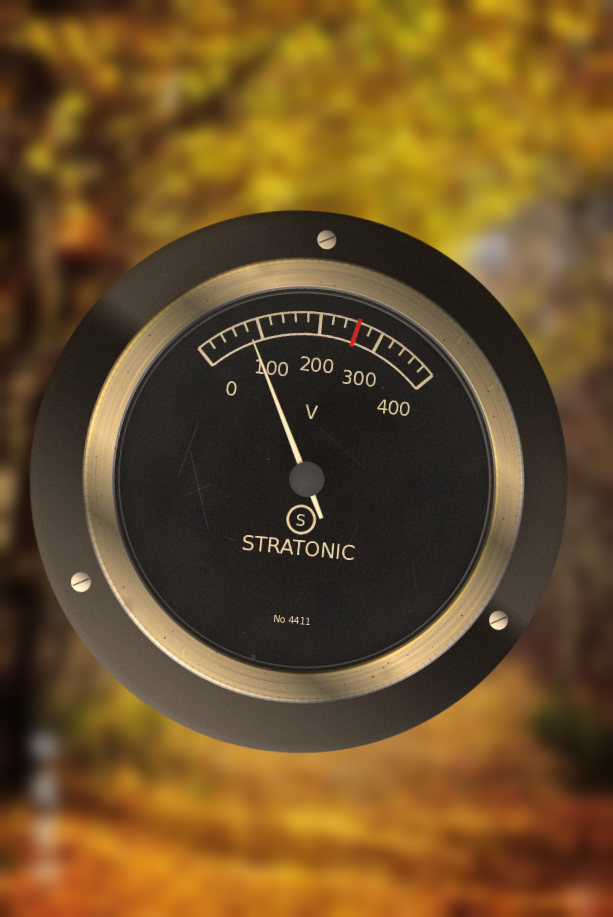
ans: {"value": 80, "unit": "V"}
